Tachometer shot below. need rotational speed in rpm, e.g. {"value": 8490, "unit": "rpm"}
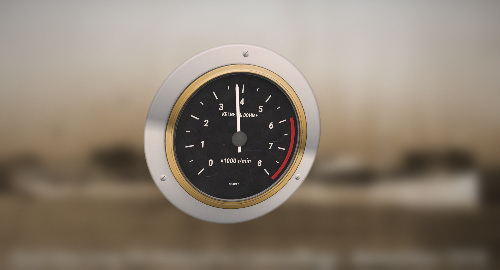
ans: {"value": 3750, "unit": "rpm"}
